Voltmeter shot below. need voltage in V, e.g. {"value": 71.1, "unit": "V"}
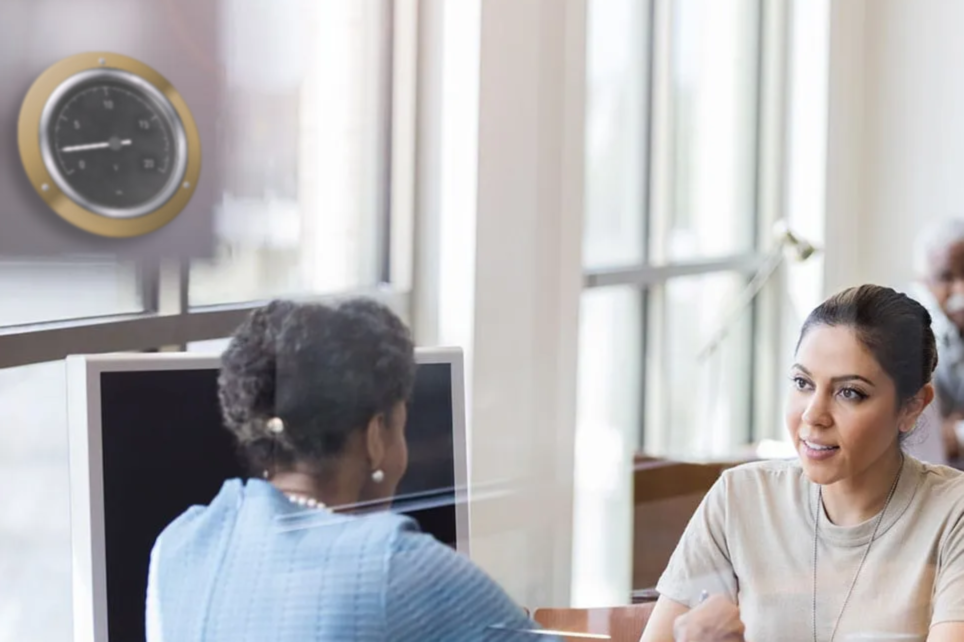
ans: {"value": 2, "unit": "V"}
